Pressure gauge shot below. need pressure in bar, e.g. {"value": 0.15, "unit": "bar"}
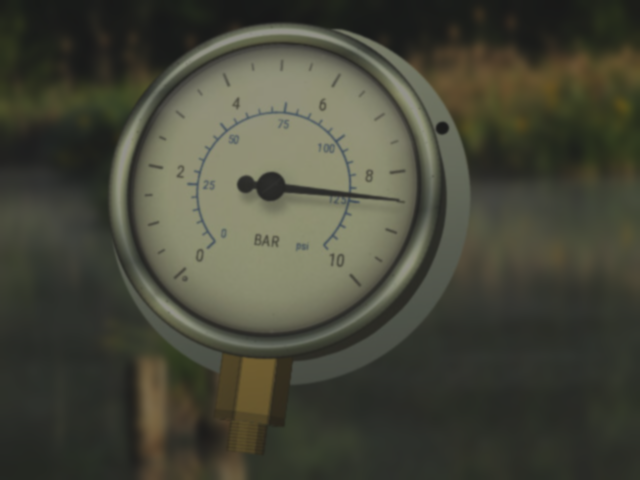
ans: {"value": 8.5, "unit": "bar"}
